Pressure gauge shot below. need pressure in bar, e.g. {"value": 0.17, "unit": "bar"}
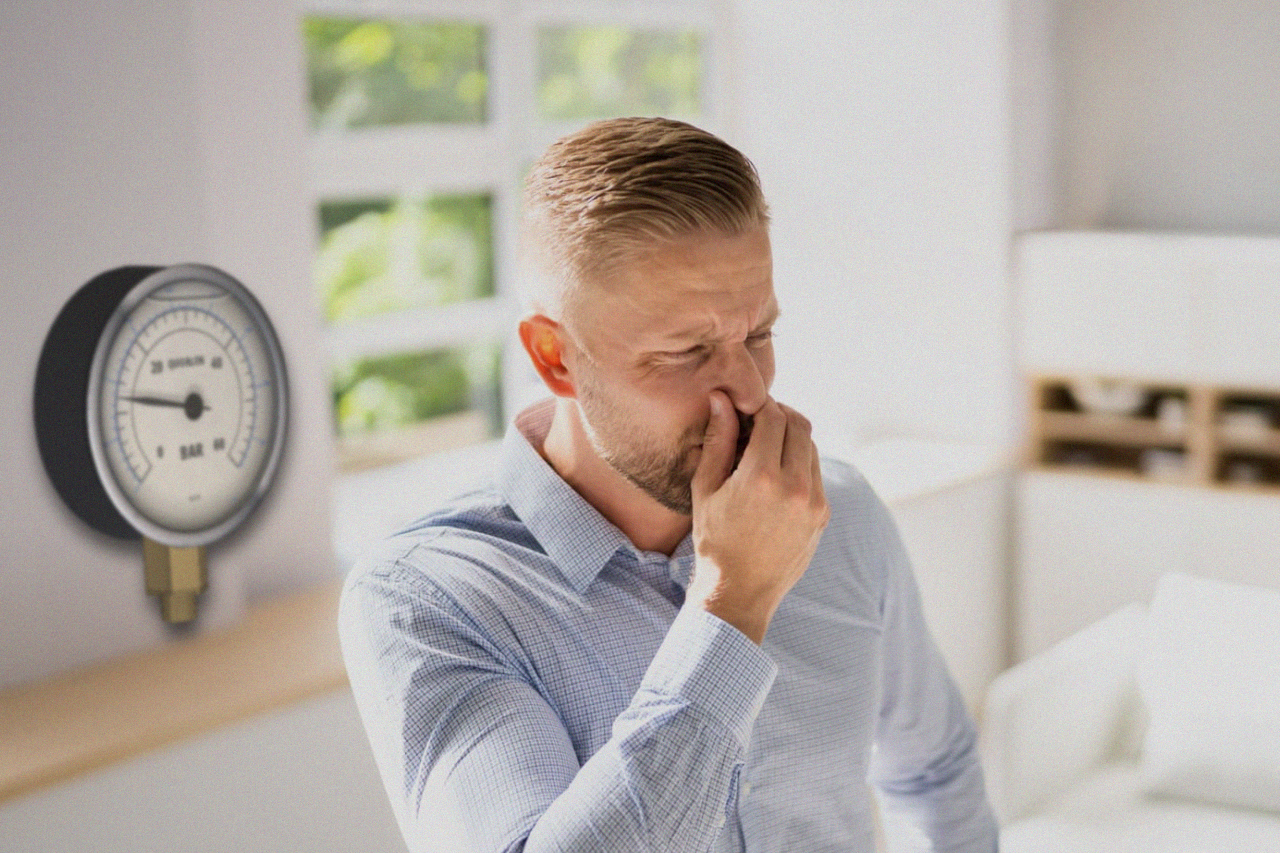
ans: {"value": 12, "unit": "bar"}
